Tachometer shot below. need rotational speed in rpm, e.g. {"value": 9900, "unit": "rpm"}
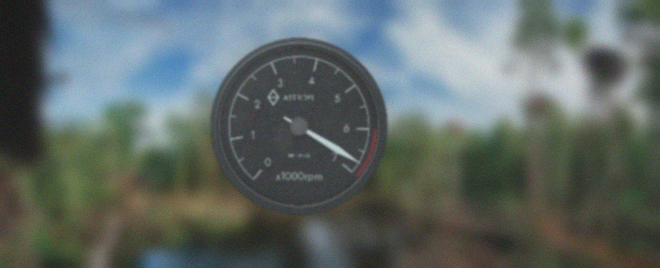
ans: {"value": 6750, "unit": "rpm"}
